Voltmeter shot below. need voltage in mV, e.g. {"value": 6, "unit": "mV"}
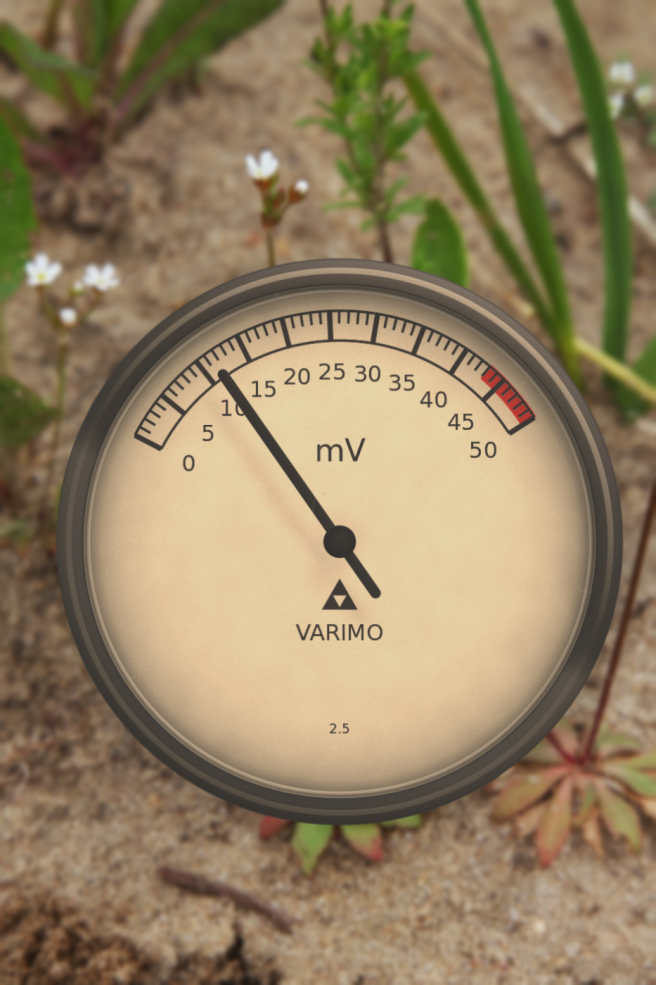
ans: {"value": 11.5, "unit": "mV"}
